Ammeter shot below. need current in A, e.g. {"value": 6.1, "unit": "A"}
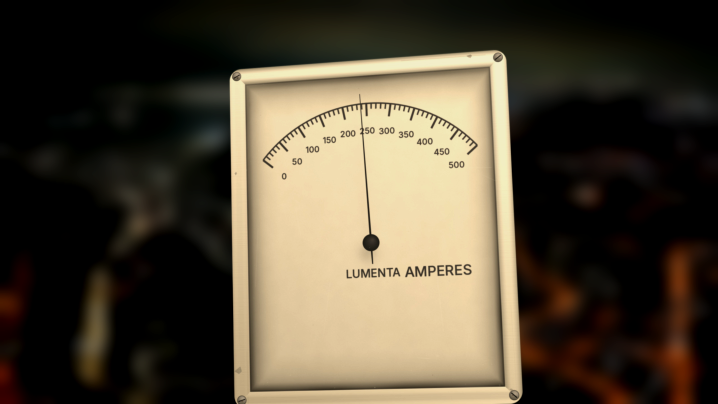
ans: {"value": 240, "unit": "A"}
